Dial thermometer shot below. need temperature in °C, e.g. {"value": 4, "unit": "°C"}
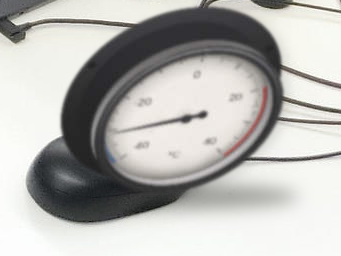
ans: {"value": -30, "unit": "°C"}
